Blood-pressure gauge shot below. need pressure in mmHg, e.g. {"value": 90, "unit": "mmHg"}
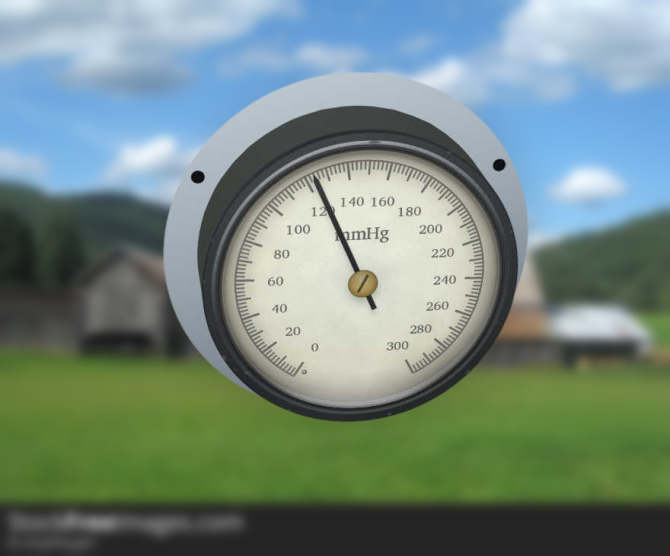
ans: {"value": 124, "unit": "mmHg"}
